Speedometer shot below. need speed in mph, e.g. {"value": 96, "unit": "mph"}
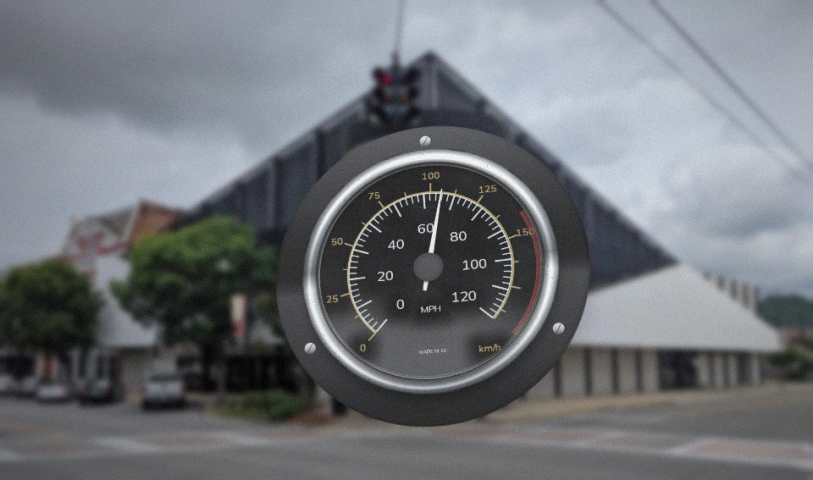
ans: {"value": 66, "unit": "mph"}
